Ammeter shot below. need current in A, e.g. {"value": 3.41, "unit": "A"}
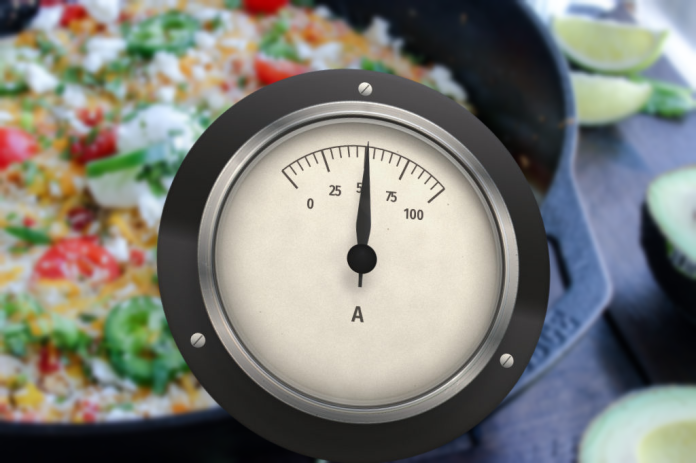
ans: {"value": 50, "unit": "A"}
